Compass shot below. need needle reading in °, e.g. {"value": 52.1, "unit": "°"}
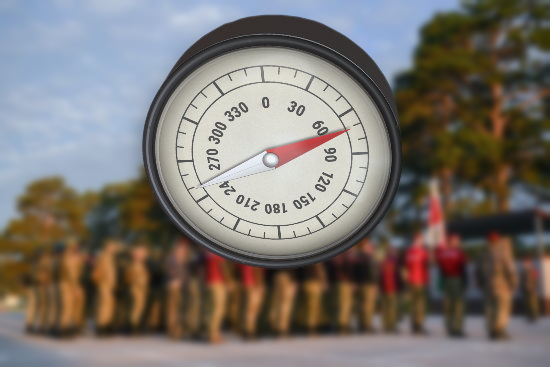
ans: {"value": 70, "unit": "°"}
